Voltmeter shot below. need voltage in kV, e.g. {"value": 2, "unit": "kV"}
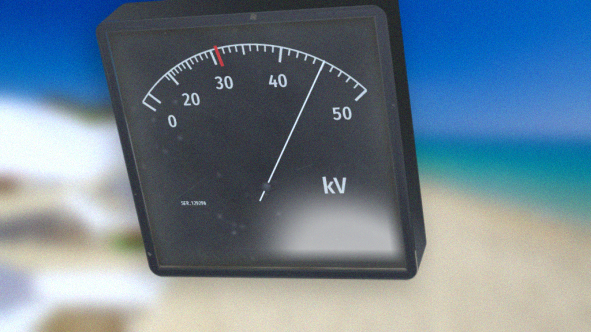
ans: {"value": 45, "unit": "kV"}
